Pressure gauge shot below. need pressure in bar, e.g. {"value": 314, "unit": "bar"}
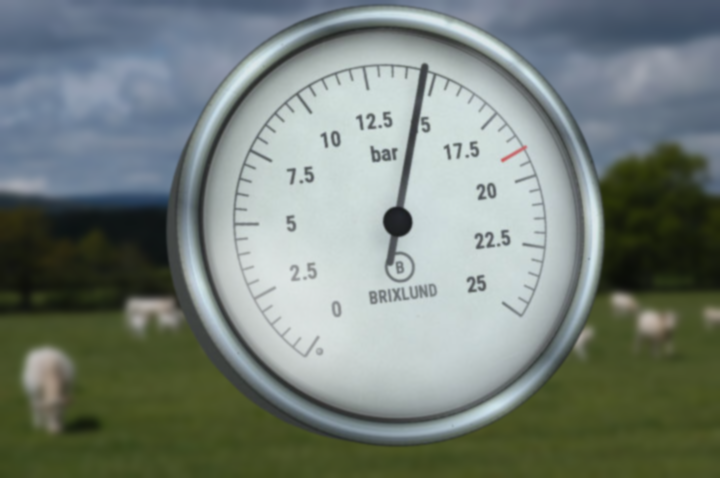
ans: {"value": 14.5, "unit": "bar"}
